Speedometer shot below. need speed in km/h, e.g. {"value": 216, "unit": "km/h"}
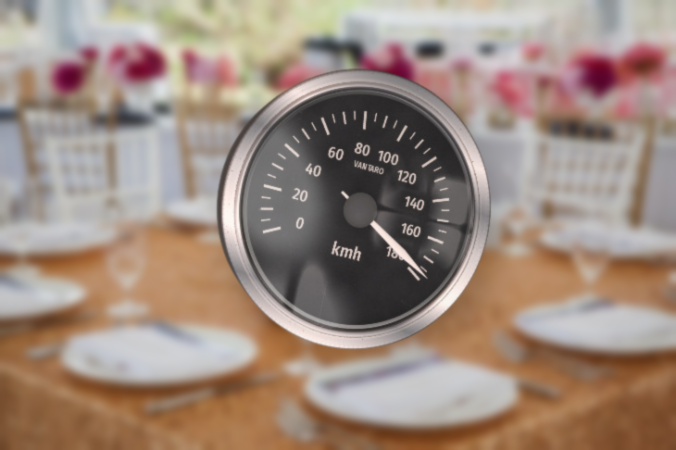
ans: {"value": 177.5, "unit": "km/h"}
